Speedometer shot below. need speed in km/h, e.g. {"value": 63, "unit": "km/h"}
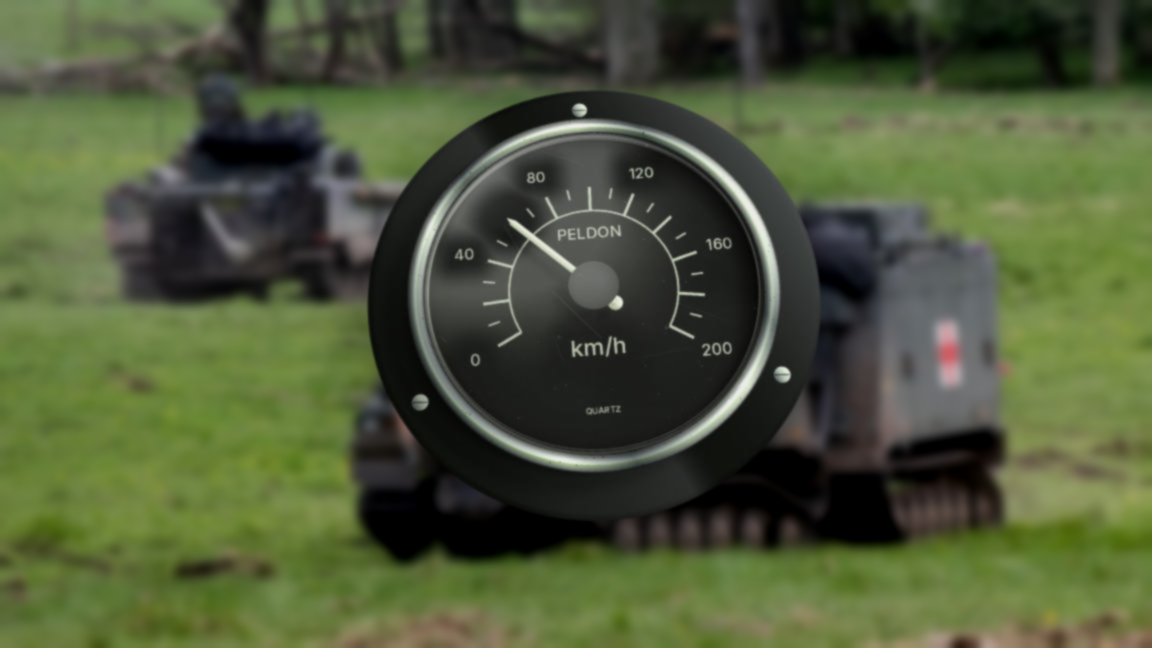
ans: {"value": 60, "unit": "km/h"}
